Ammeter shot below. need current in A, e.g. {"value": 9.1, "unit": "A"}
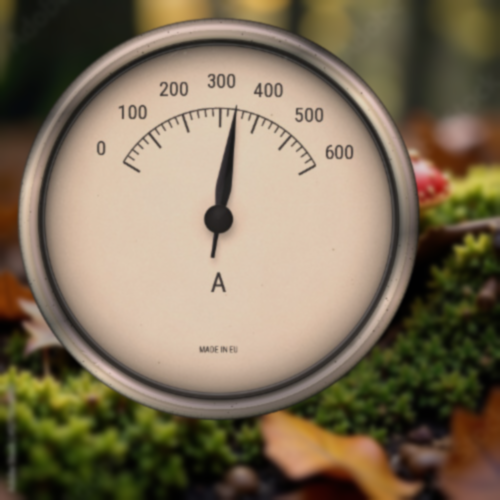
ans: {"value": 340, "unit": "A"}
